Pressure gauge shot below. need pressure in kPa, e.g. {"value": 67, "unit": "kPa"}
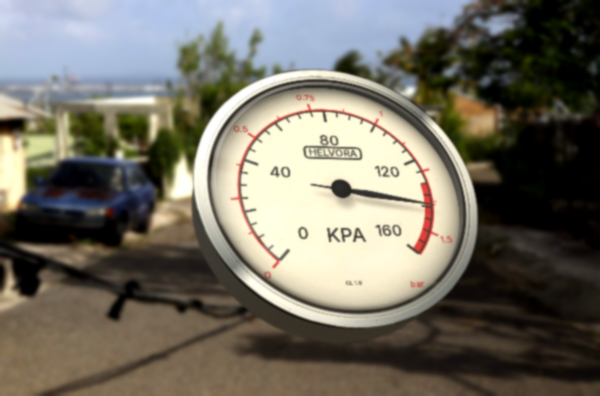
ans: {"value": 140, "unit": "kPa"}
